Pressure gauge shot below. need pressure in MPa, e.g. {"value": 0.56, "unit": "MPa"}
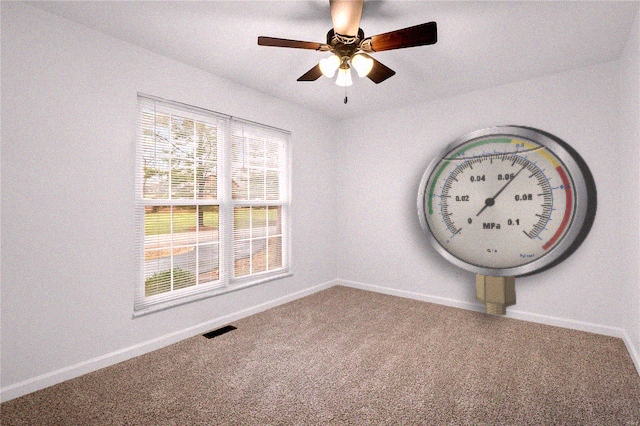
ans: {"value": 0.065, "unit": "MPa"}
